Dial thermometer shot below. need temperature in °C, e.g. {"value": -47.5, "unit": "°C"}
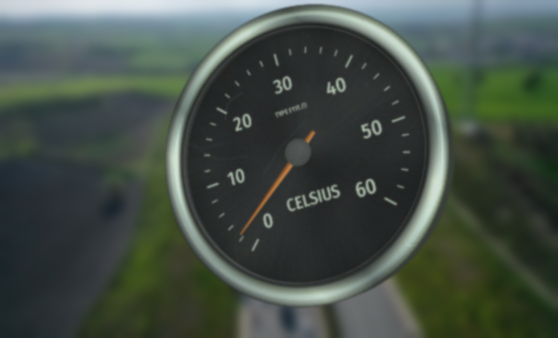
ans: {"value": 2, "unit": "°C"}
